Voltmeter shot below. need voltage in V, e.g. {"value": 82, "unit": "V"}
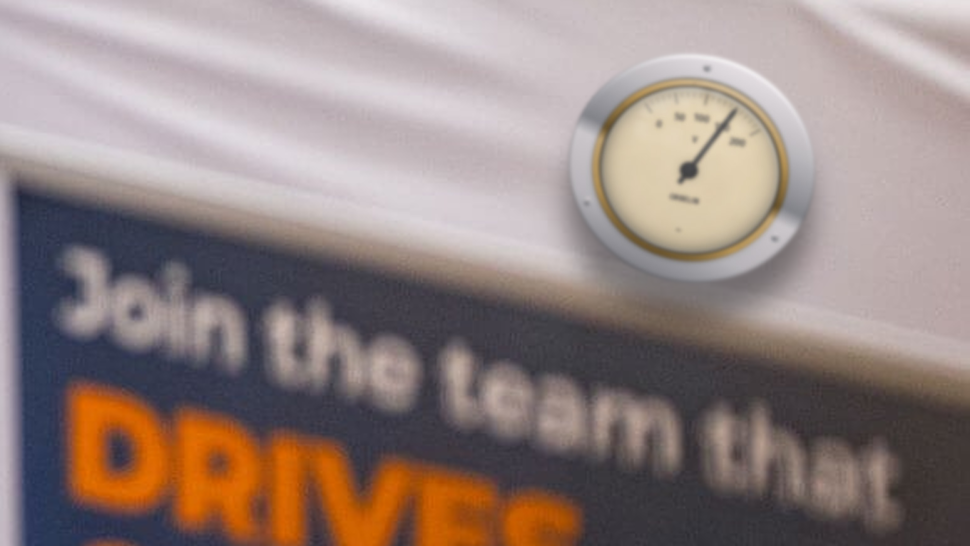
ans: {"value": 150, "unit": "V"}
